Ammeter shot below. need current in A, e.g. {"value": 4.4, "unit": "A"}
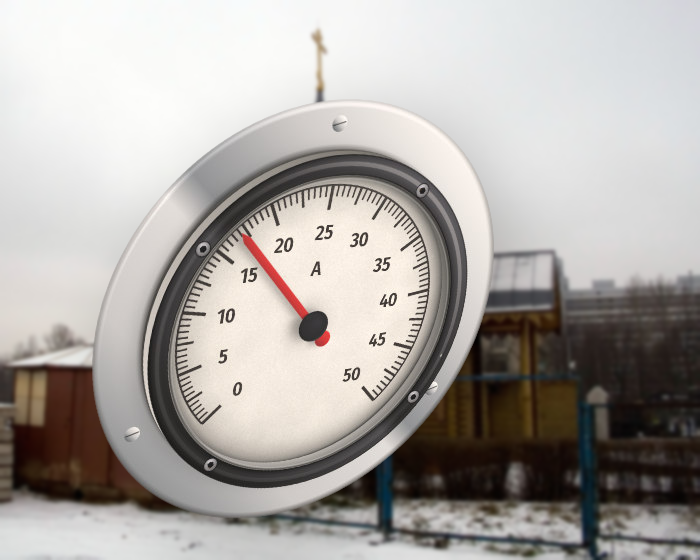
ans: {"value": 17, "unit": "A"}
